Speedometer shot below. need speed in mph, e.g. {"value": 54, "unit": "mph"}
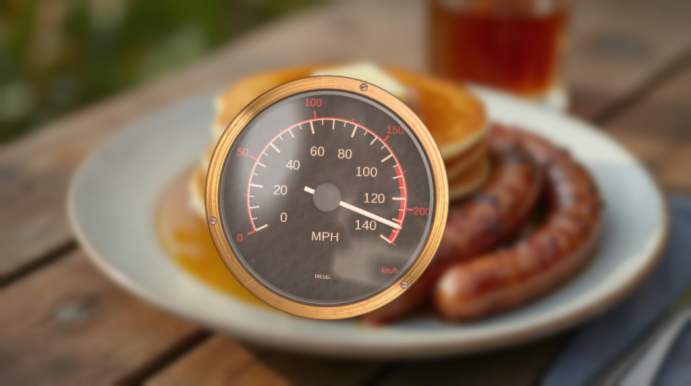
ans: {"value": 132.5, "unit": "mph"}
